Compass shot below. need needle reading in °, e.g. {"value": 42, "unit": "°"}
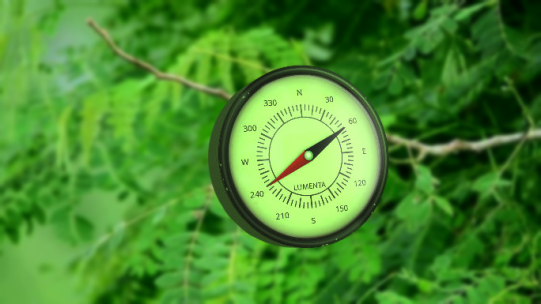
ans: {"value": 240, "unit": "°"}
